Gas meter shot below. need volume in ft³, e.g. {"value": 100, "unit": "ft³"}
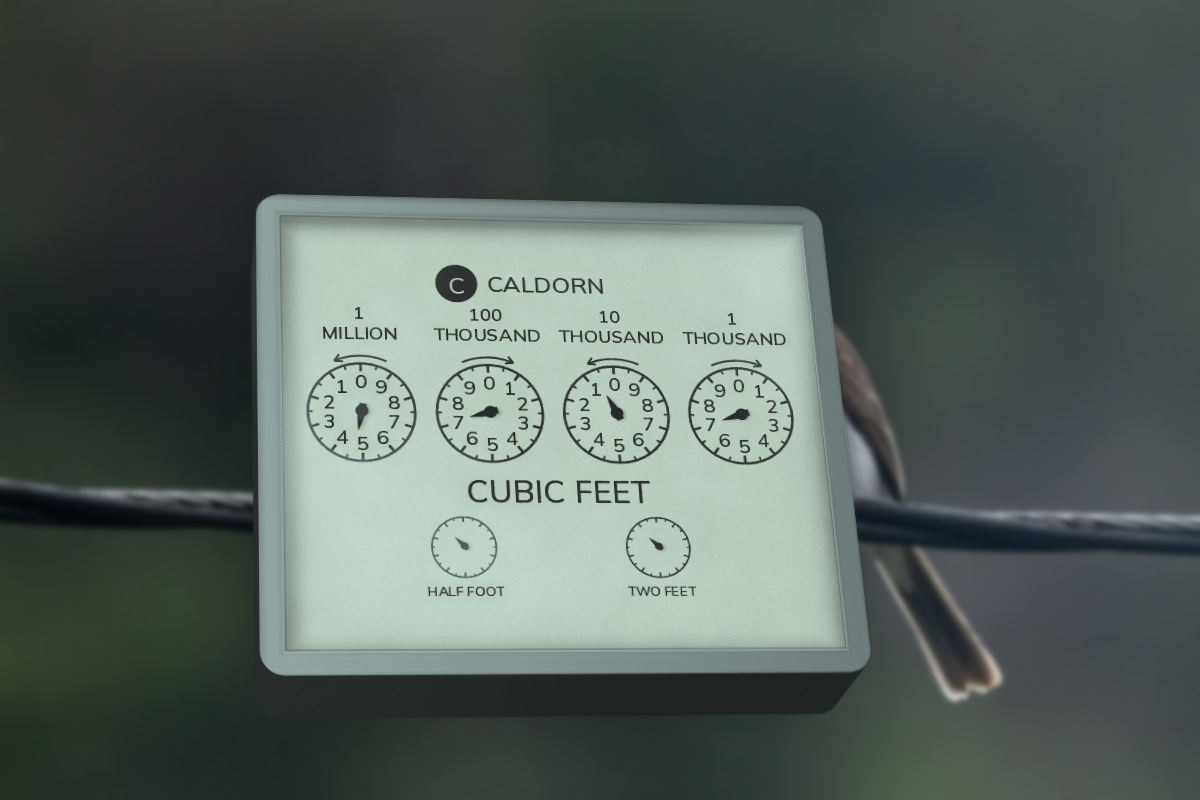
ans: {"value": 470700, "unit": "ft³"}
